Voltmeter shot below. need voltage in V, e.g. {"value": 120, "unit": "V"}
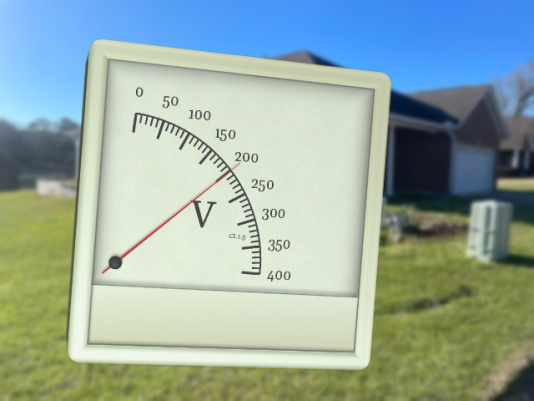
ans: {"value": 200, "unit": "V"}
